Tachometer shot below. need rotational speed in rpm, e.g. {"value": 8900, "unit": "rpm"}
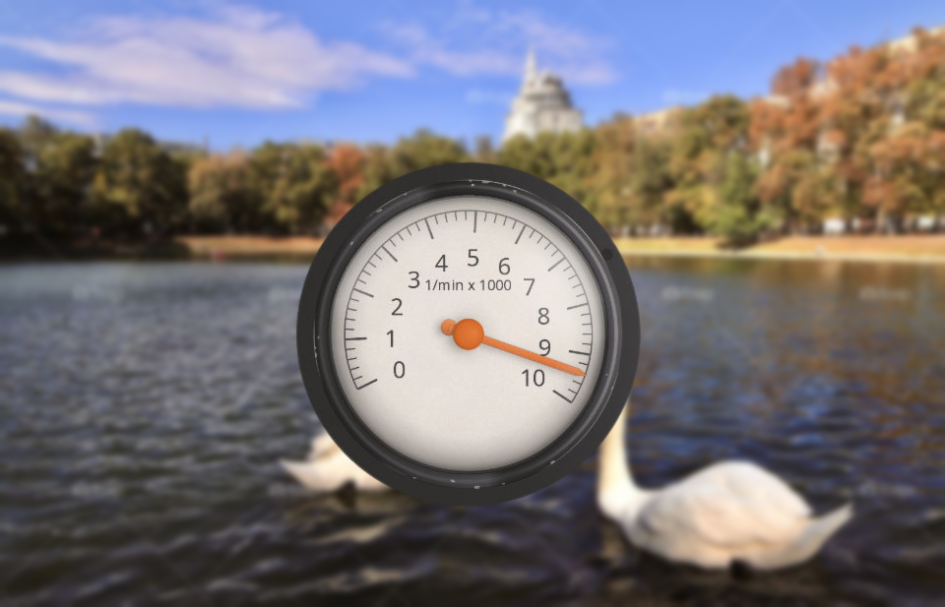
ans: {"value": 9400, "unit": "rpm"}
